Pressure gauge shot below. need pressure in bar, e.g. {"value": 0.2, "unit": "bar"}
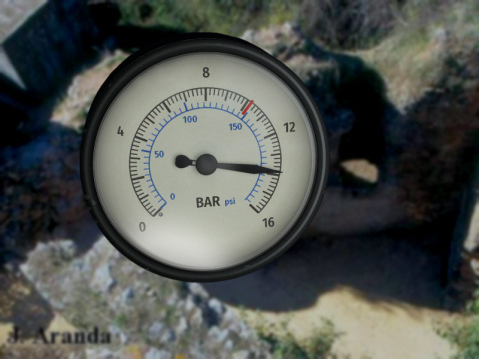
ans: {"value": 13.8, "unit": "bar"}
